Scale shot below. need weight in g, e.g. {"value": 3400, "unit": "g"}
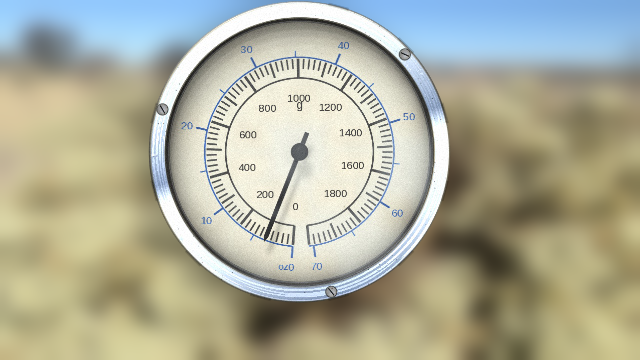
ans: {"value": 100, "unit": "g"}
